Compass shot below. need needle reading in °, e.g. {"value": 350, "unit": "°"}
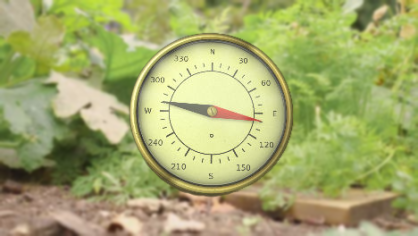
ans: {"value": 100, "unit": "°"}
